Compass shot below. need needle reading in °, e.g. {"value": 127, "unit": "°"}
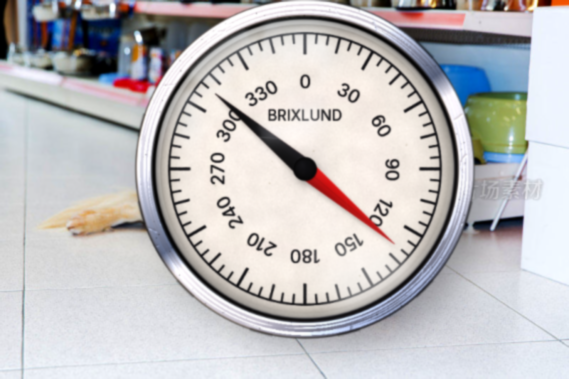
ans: {"value": 130, "unit": "°"}
